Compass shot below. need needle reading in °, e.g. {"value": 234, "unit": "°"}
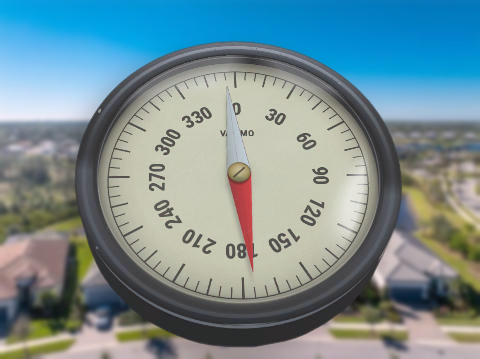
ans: {"value": 175, "unit": "°"}
